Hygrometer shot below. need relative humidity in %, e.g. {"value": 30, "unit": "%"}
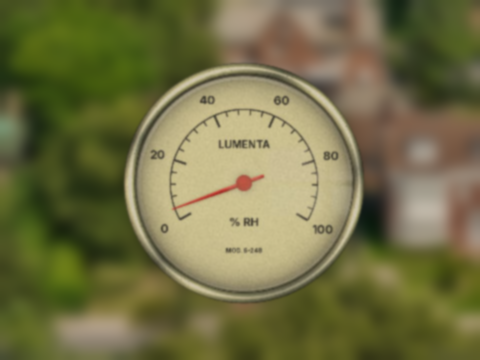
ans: {"value": 4, "unit": "%"}
